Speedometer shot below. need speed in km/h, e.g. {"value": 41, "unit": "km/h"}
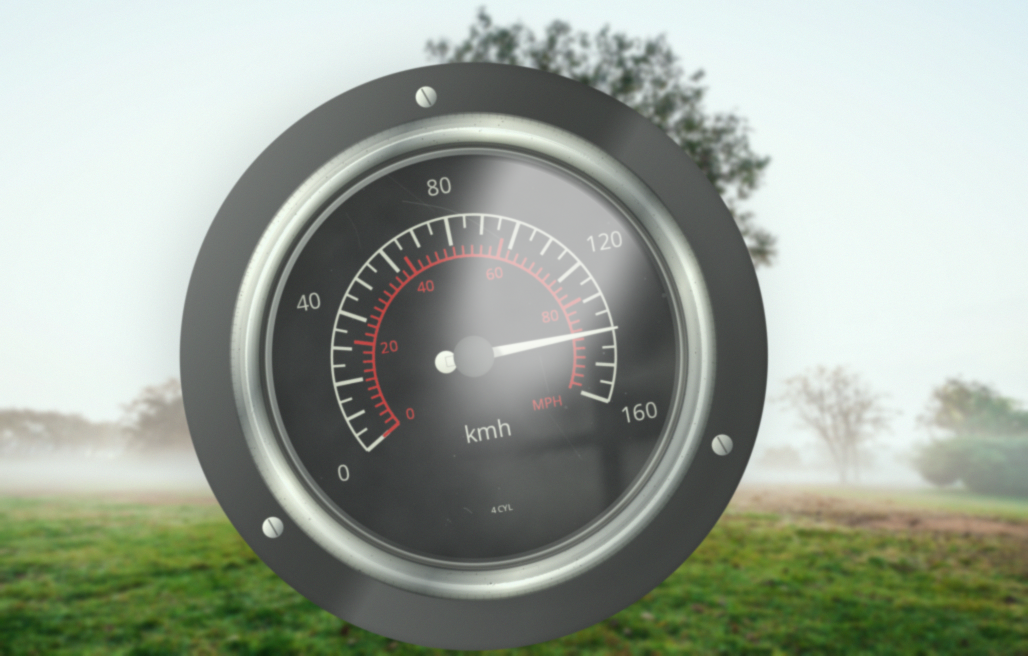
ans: {"value": 140, "unit": "km/h"}
